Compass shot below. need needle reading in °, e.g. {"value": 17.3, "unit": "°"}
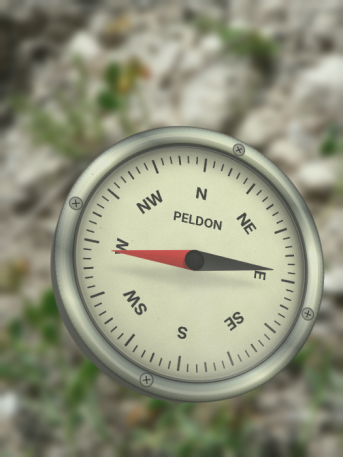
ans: {"value": 265, "unit": "°"}
